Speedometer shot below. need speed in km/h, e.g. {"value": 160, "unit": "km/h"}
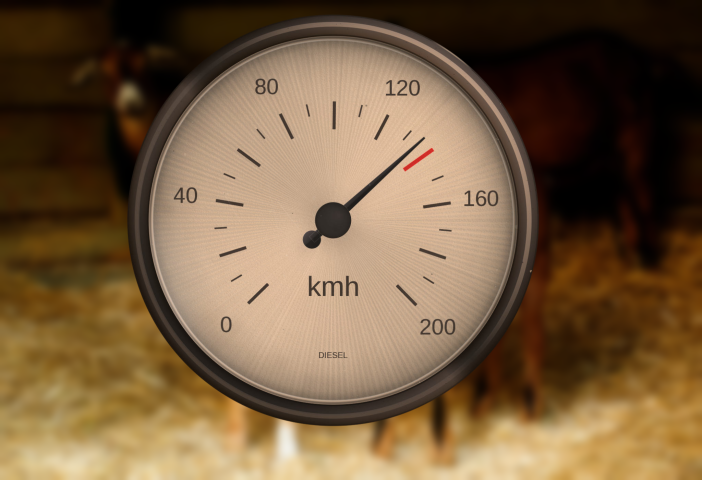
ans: {"value": 135, "unit": "km/h"}
